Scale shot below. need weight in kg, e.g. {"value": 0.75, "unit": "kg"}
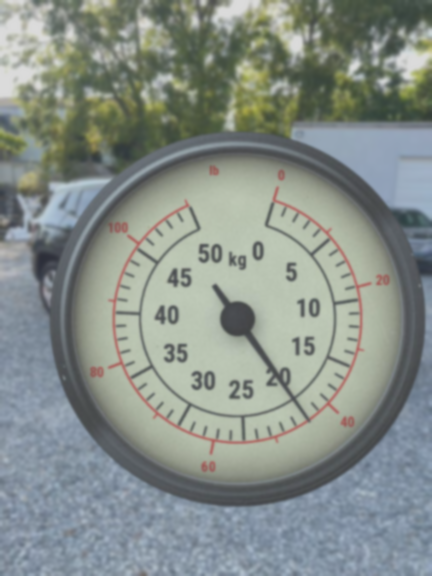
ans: {"value": 20, "unit": "kg"}
